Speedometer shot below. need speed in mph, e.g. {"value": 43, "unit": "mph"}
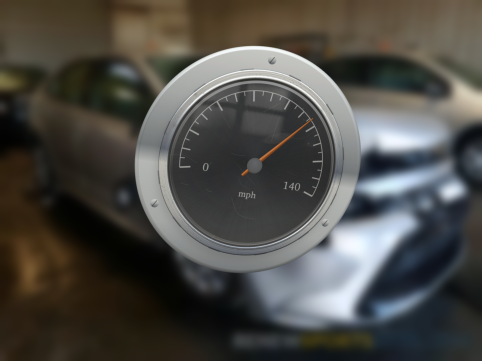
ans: {"value": 95, "unit": "mph"}
